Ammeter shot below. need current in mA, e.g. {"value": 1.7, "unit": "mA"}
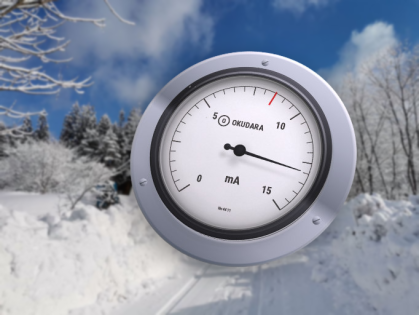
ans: {"value": 13, "unit": "mA"}
